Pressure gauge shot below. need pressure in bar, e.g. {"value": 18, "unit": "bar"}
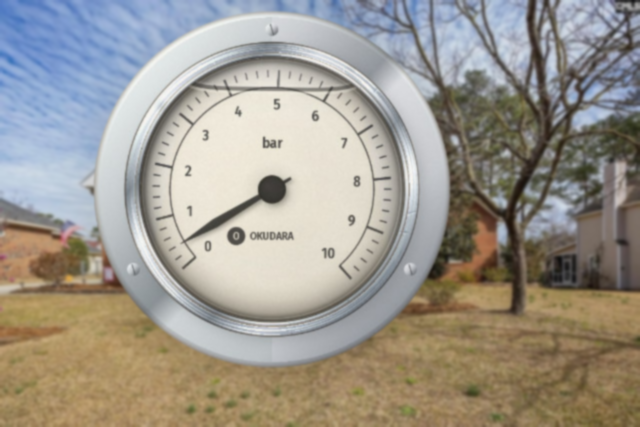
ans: {"value": 0.4, "unit": "bar"}
